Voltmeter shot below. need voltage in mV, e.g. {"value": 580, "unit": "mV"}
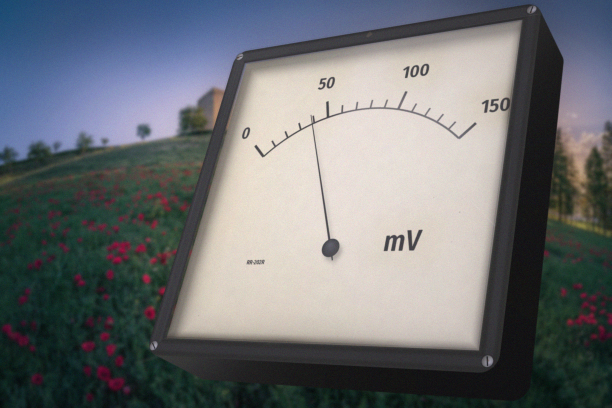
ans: {"value": 40, "unit": "mV"}
